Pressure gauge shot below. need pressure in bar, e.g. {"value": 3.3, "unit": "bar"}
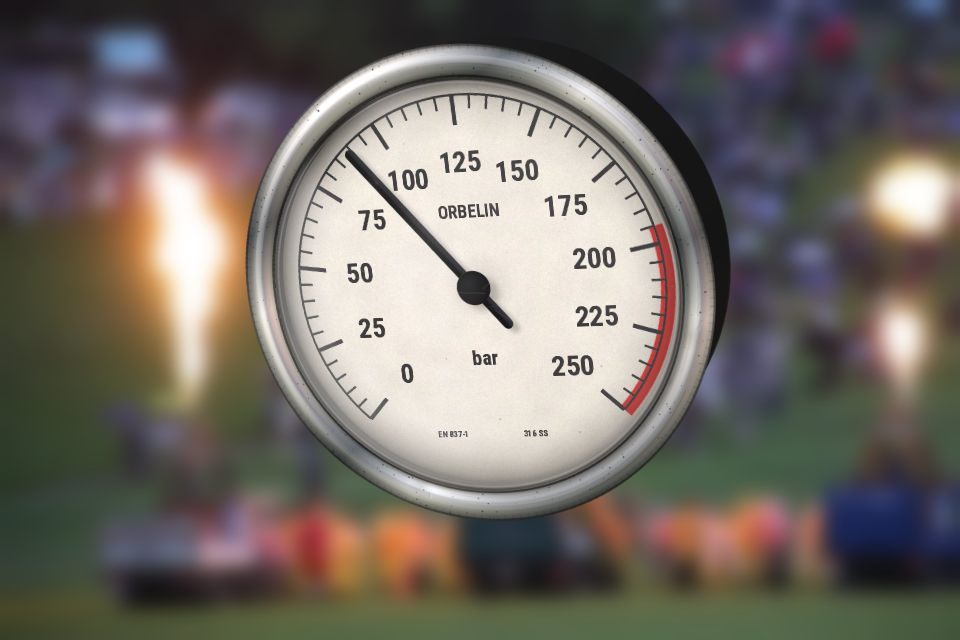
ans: {"value": 90, "unit": "bar"}
